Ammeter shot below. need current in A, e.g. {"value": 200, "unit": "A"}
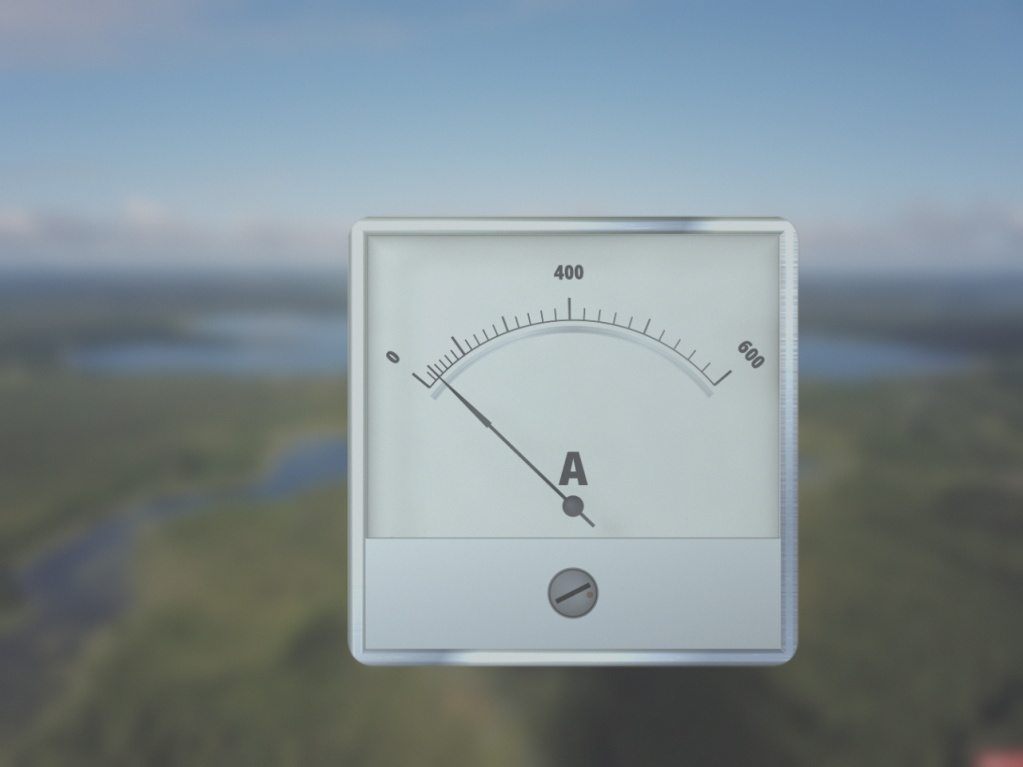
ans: {"value": 100, "unit": "A"}
